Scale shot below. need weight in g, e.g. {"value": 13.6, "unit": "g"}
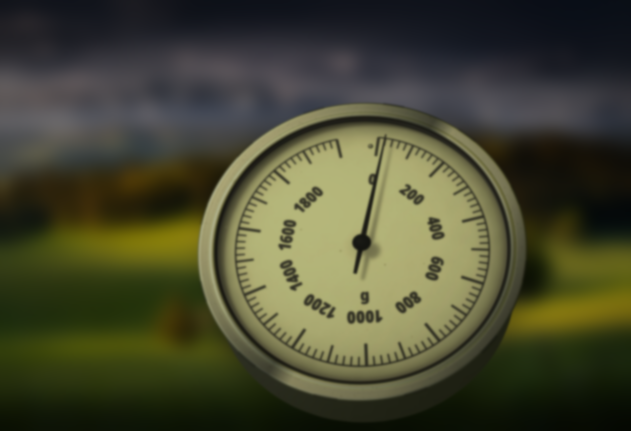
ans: {"value": 20, "unit": "g"}
